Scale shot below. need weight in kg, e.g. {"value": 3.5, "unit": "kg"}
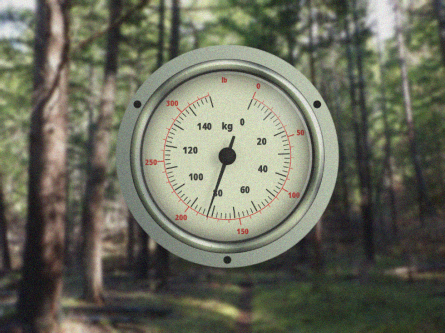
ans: {"value": 82, "unit": "kg"}
